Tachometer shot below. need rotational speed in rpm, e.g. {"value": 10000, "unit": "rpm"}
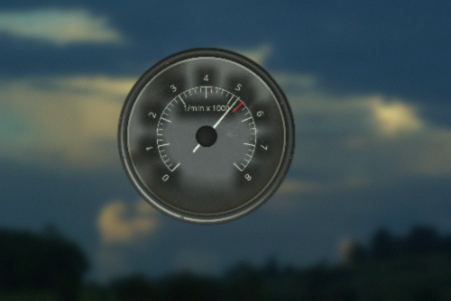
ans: {"value": 5200, "unit": "rpm"}
